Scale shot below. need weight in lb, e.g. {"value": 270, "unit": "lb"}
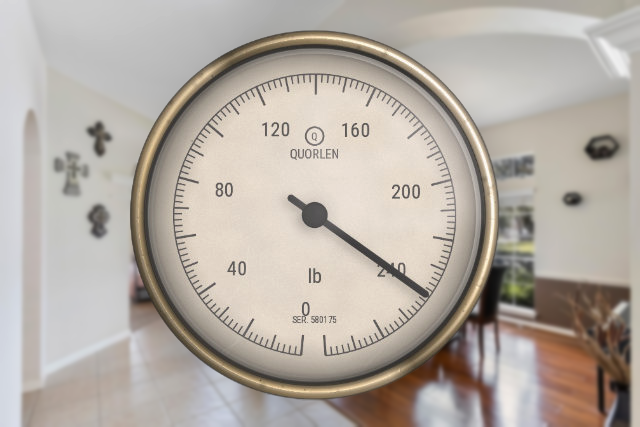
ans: {"value": 240, "unit": "lb"}
